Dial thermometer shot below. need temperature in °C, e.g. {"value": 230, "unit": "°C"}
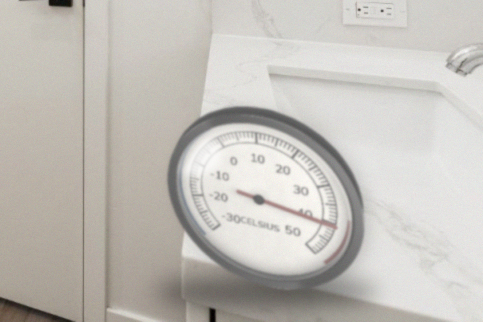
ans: {"value": 40, "unit": "°C"}
